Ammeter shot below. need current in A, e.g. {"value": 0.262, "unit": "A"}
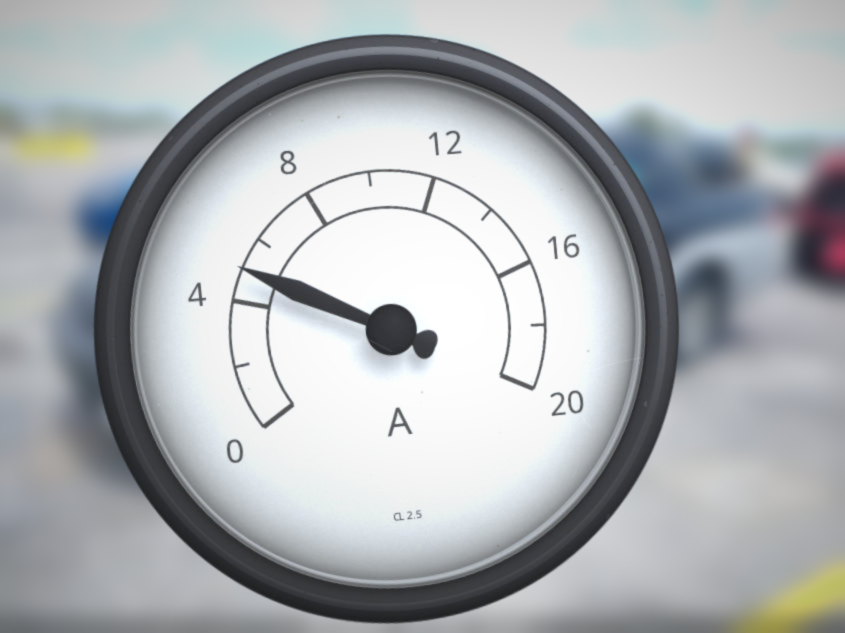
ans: {"value": 5, "unit": "A"}
